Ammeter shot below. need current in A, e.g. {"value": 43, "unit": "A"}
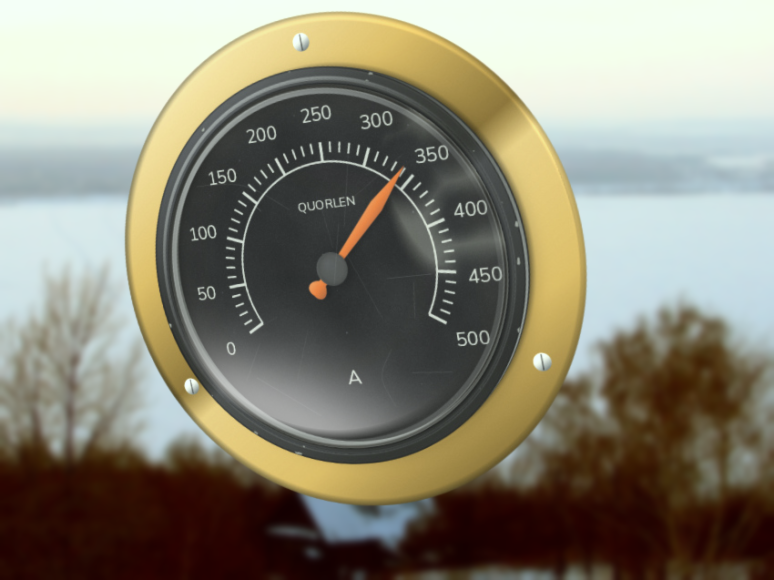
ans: {"value": 340, "unit": "A"}
